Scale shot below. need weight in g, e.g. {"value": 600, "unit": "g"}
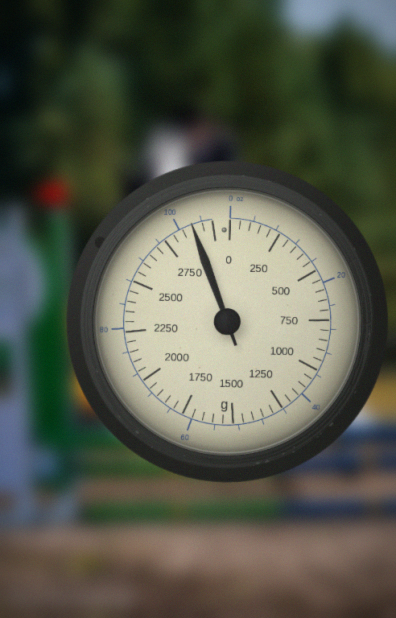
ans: {"value": 2900, "unit": "g"}
